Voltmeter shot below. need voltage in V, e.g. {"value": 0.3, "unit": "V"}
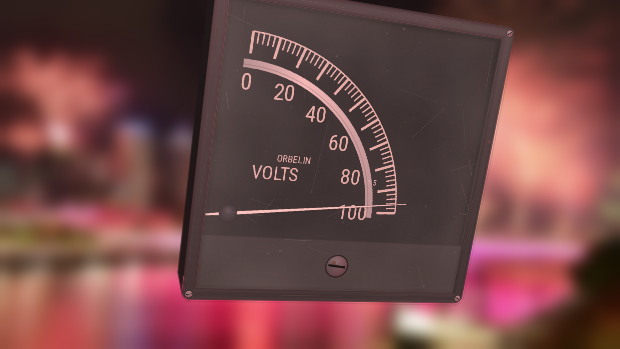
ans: {"value": 96, "unit": "V"}
